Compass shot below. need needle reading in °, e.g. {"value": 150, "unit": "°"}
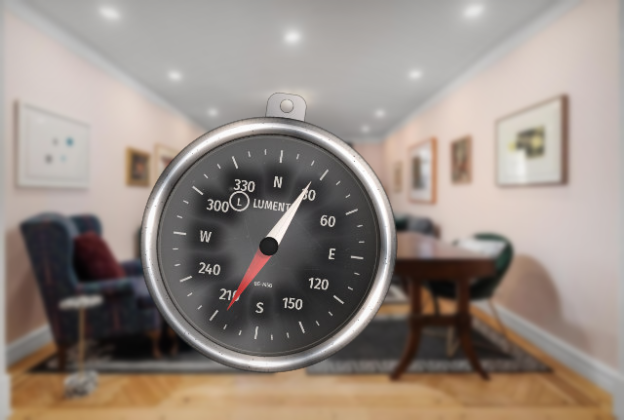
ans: {"value": 205, "unit": "°"}
